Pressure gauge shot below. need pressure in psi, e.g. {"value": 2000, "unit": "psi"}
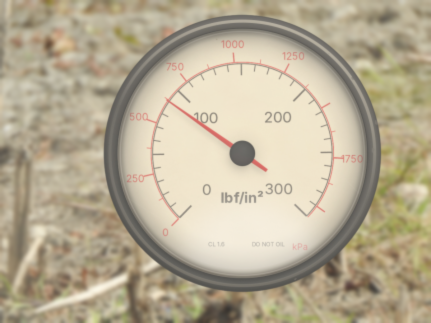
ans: {"value": 90, "unit": "psi"}
